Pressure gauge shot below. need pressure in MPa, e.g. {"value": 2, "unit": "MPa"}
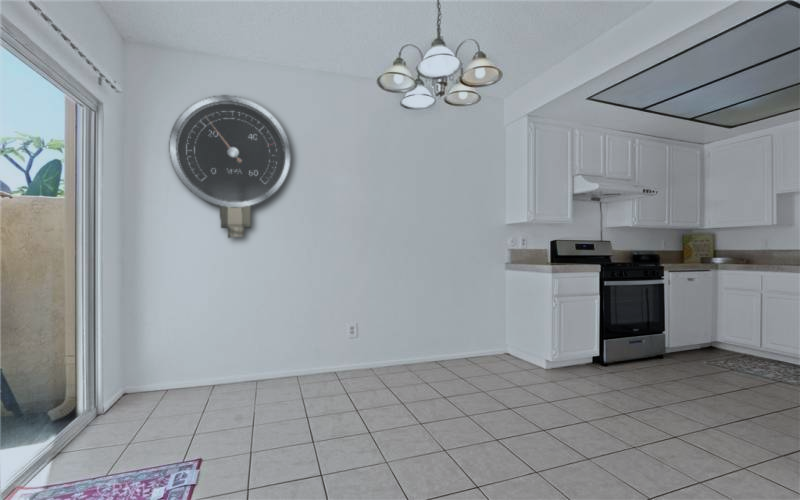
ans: {"value": 22, "unit": "MPa"}
